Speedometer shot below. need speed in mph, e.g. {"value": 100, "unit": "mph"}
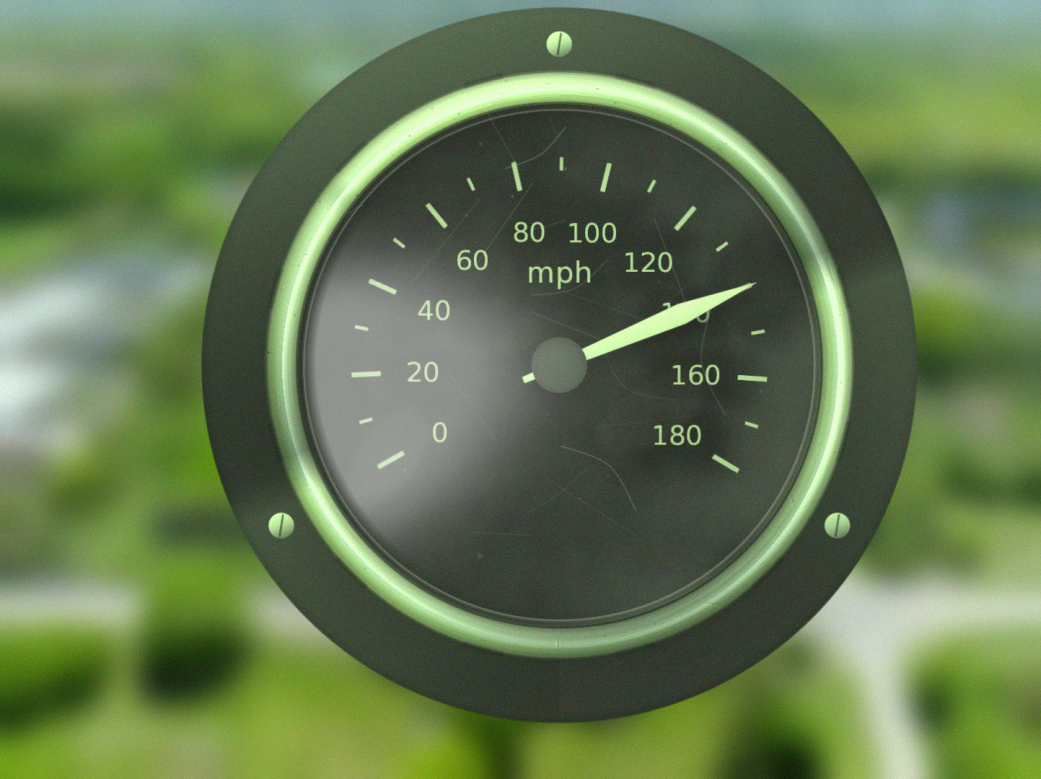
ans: {"value": 140, "unit": "mph"}
